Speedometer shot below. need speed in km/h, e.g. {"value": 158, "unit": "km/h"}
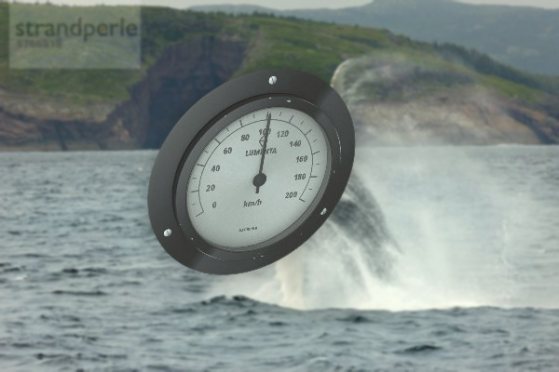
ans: {"value": 100, "unit": "km/h"}
